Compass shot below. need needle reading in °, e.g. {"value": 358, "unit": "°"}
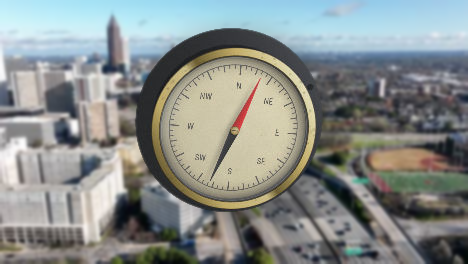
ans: {"value": 20, "unit": "°"}
